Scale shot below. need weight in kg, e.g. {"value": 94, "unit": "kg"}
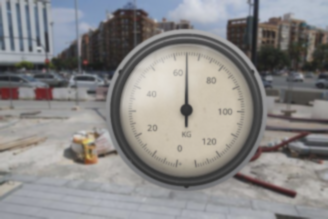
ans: {"value": 65, "unit": "kg"}
